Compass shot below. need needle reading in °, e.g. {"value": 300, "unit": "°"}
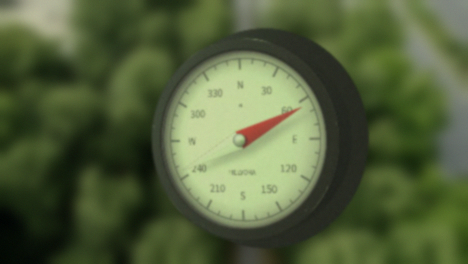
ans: {"value": 65, "unit": "°"}
